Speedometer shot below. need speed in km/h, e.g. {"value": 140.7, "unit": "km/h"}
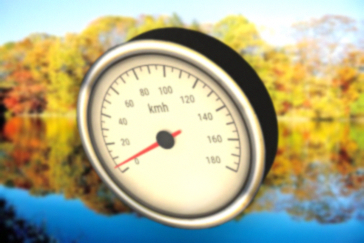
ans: {"value": 5, "unit": "km/h"}
